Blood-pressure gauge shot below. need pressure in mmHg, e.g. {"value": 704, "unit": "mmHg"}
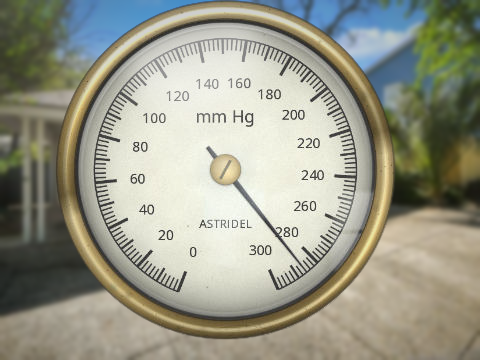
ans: {"value": 286, "unit": "mmHg"}
